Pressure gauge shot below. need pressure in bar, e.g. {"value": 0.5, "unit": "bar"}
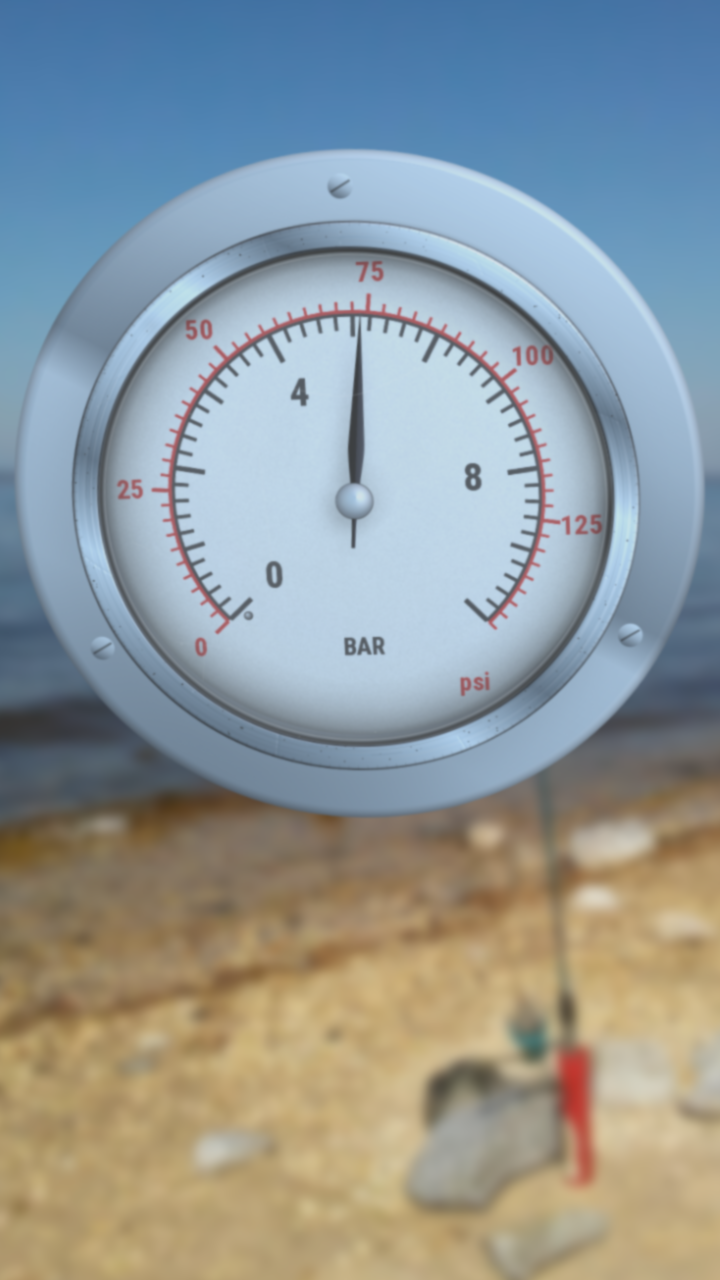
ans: {"value": 5.1, "unit": "bar"}
